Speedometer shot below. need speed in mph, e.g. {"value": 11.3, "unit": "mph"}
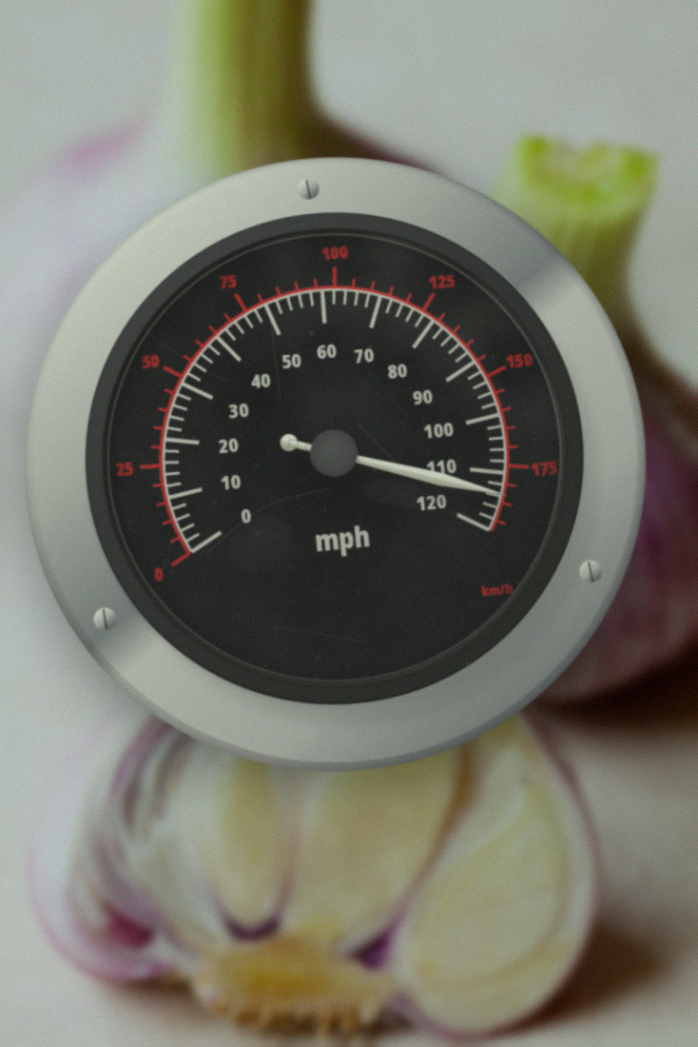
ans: {"value": 114, "unit": "mph"}
